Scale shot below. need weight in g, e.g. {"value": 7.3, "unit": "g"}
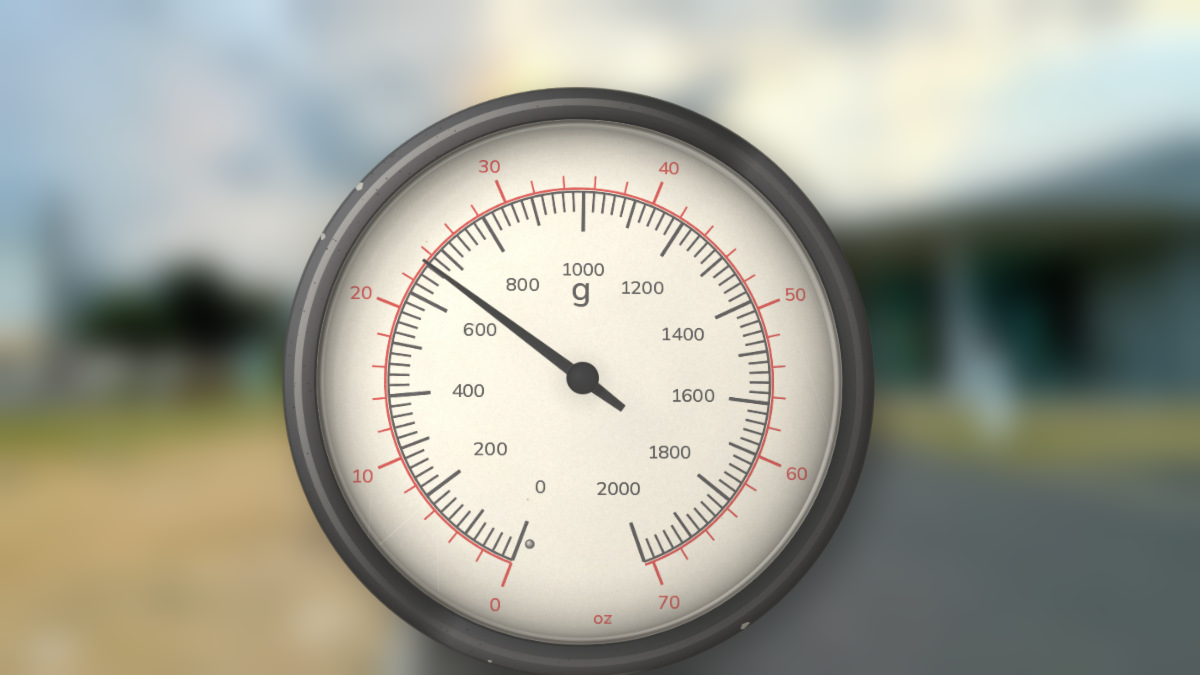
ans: {"value": 660, "unit": "g"}
